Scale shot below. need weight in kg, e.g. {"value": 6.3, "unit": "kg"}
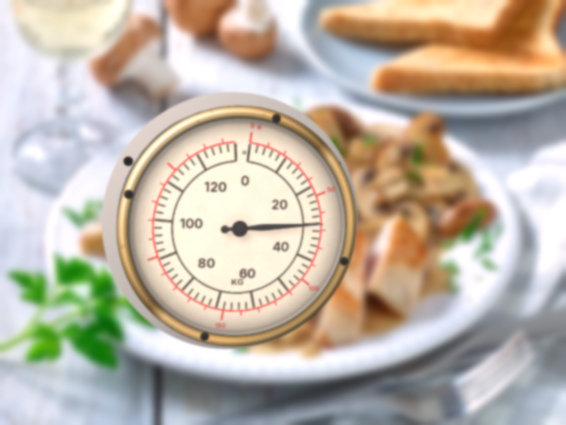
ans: {"value": 30, "unit": "kg"}
